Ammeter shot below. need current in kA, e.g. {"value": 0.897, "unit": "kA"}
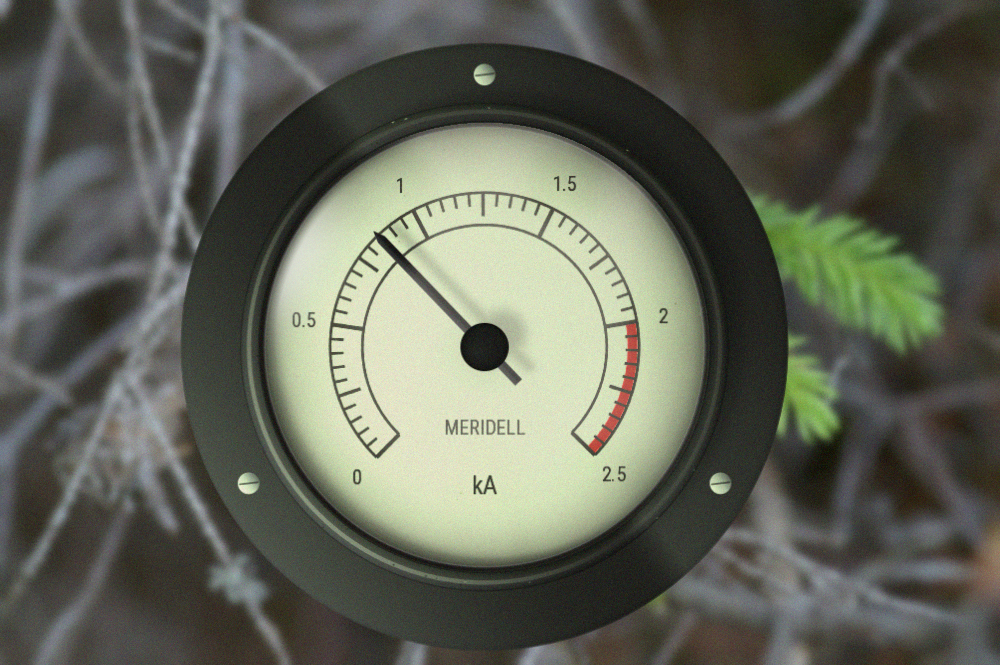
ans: {"value": 0.85, "unit": "kA"}
